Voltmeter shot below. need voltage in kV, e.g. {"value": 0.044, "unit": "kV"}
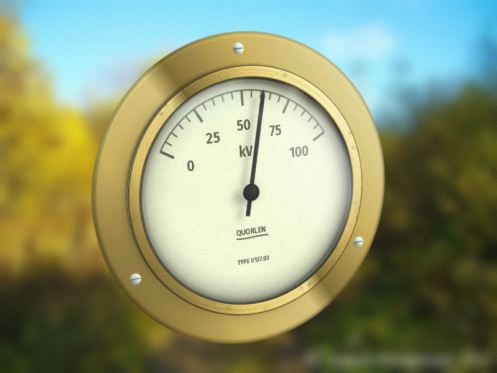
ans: {"value": 60, "unit": "kV"}
